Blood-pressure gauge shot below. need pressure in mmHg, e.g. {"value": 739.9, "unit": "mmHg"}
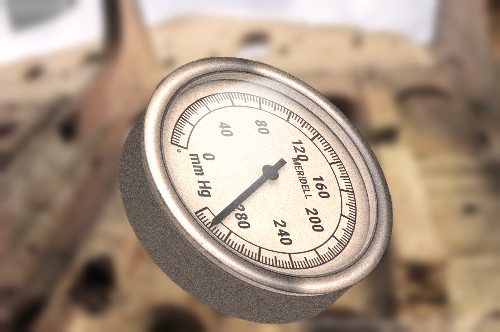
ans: {"value": 290, "unit": "mmHg"}
